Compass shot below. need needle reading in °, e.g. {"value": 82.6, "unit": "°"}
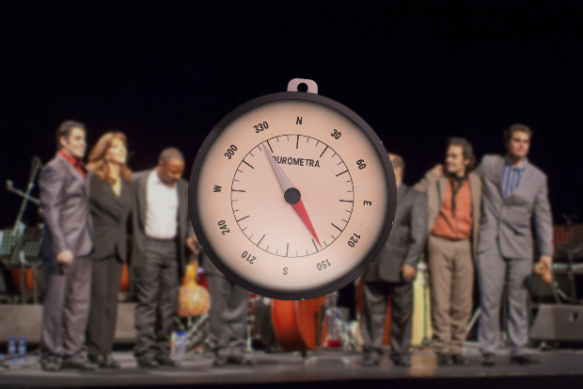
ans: {"value": 145, "unit": "°"}
